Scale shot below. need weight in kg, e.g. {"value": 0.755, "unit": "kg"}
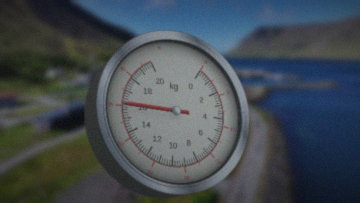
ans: {"value": 16, "unit": "kg"}
